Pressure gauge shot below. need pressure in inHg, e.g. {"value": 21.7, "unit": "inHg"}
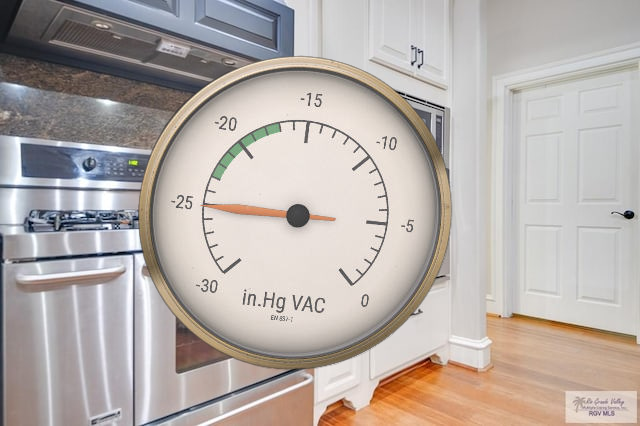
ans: {"value": -25, "unit": "inHg"}
